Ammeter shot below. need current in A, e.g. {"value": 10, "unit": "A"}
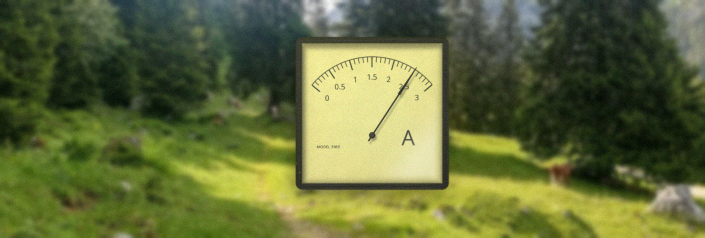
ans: {"value": 2.5, "unit": "A"}
